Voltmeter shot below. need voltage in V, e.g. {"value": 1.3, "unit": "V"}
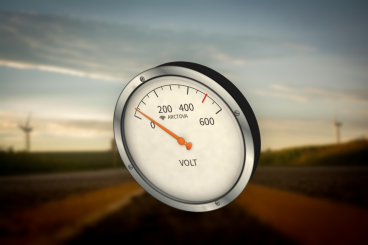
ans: {"value": 50, "unit": "V"}
